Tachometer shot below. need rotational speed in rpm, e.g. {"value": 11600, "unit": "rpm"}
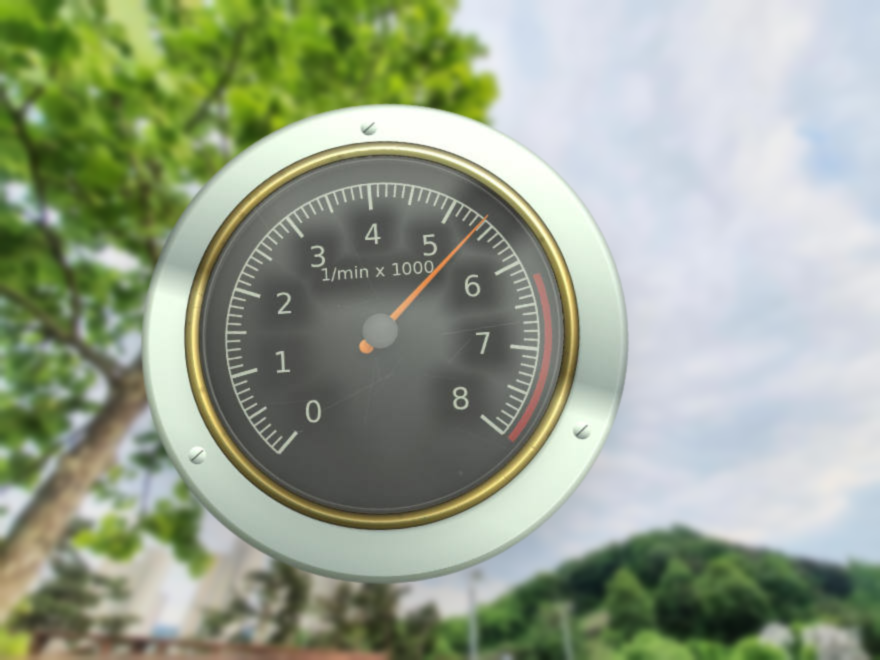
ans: {"value": 5400, "unit": "rpm"}
